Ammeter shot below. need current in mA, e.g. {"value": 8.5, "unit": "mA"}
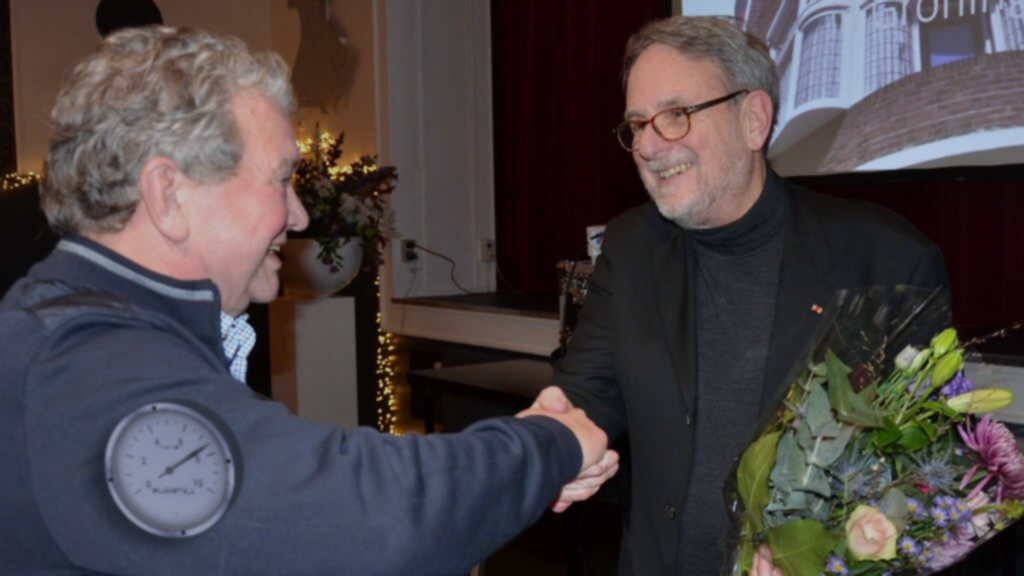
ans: {"value": 7.5, "unit": "mA"}
